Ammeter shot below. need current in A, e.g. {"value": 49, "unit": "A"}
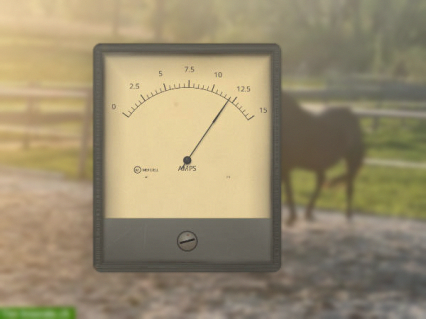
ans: {"value": 12, "unit": "A"}
